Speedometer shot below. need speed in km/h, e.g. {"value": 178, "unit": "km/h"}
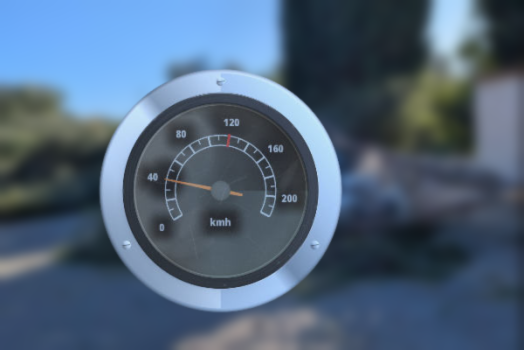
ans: {"value": 40, "unit": "km/h"}
